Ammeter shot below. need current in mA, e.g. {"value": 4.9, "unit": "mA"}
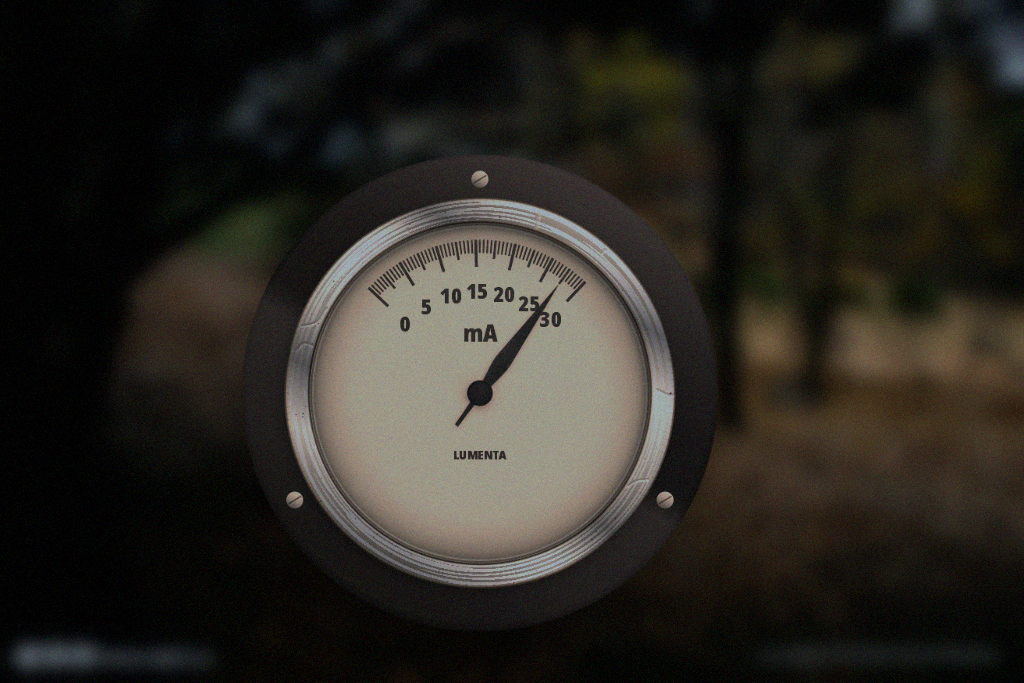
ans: {"value": 27.5, "unit": "mA"}
